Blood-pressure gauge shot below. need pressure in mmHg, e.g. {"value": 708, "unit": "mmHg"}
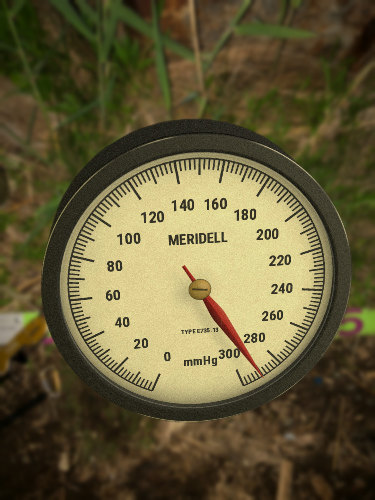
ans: {"value": 290, "unit": "mmHg"}
